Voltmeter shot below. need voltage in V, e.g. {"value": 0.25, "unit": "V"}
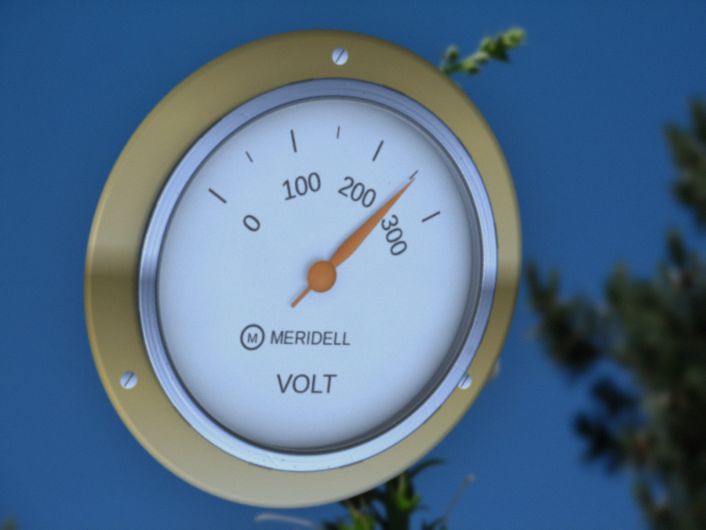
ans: {"value": 250, "unit": "V"}
